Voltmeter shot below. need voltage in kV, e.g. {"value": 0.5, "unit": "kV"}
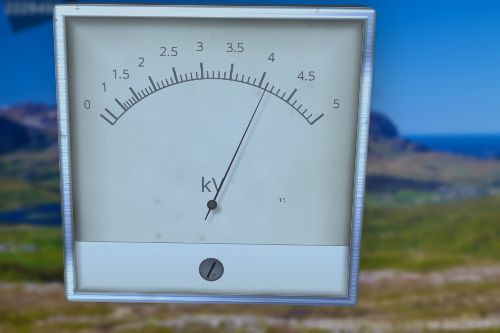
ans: {"value": 4.1, "unit": "kV"}
